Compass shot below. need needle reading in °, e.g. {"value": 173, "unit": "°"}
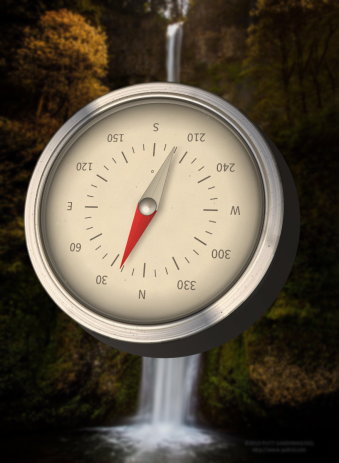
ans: {"value": 20, "unit": "°"}
